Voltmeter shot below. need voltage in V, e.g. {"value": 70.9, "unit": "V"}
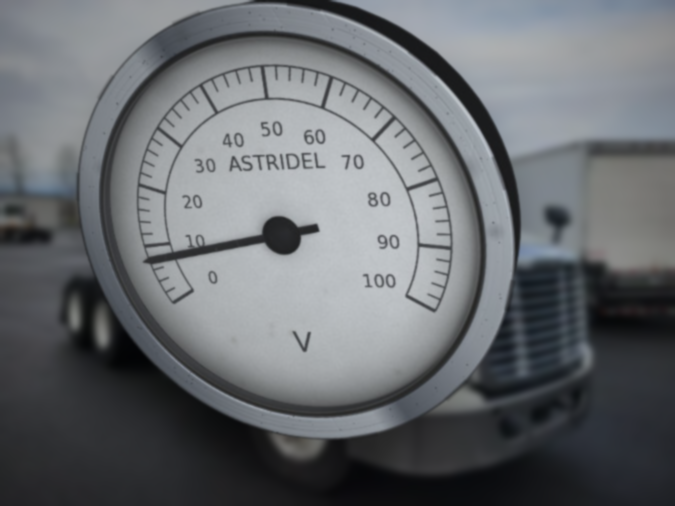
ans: {"value": 8, "unit": "V"}
